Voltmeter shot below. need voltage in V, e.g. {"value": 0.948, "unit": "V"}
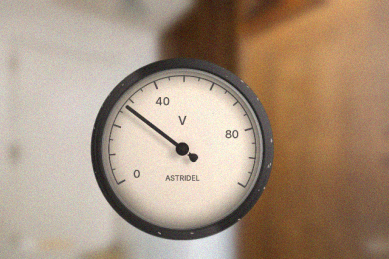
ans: {"value": 27.5, "unit": "V"}
